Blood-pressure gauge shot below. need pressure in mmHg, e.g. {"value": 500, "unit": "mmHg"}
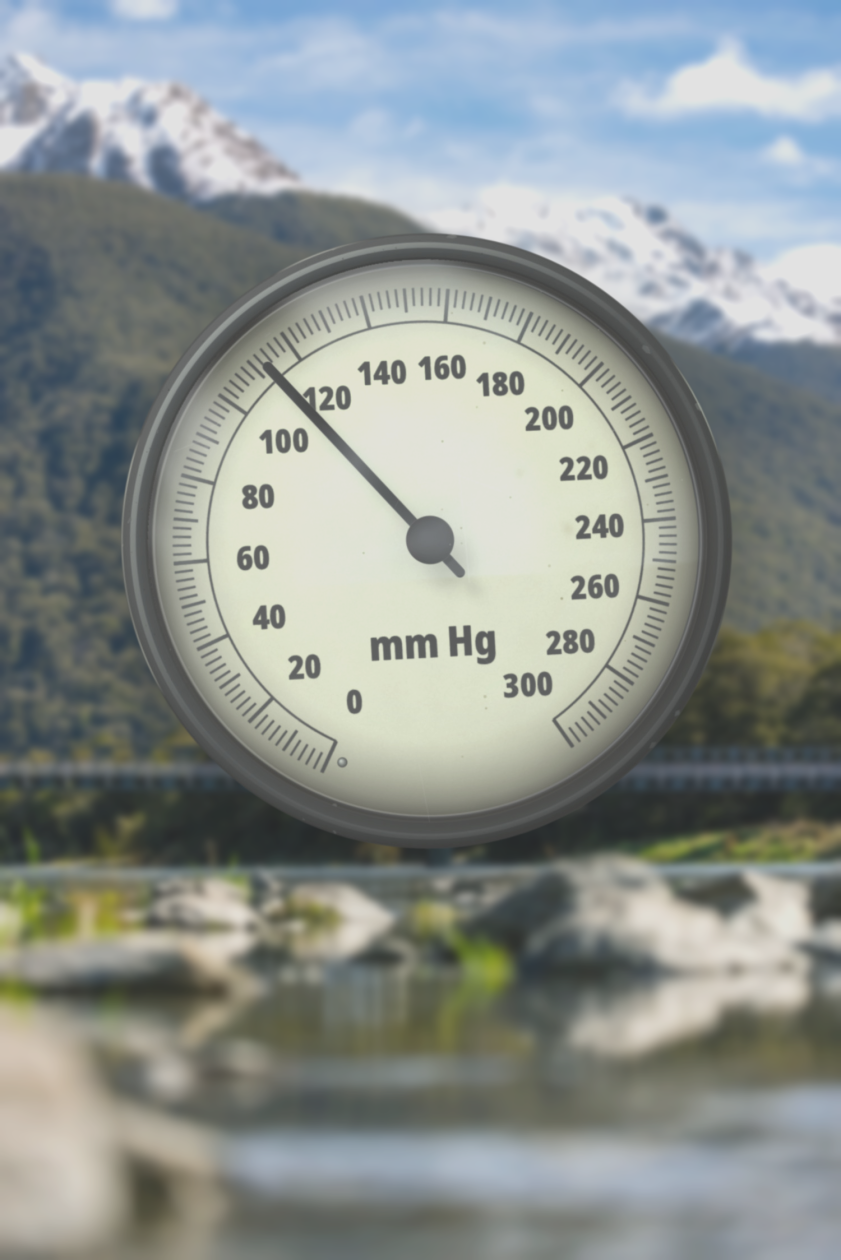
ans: {"value": 112, "unit": "mmHg"}
